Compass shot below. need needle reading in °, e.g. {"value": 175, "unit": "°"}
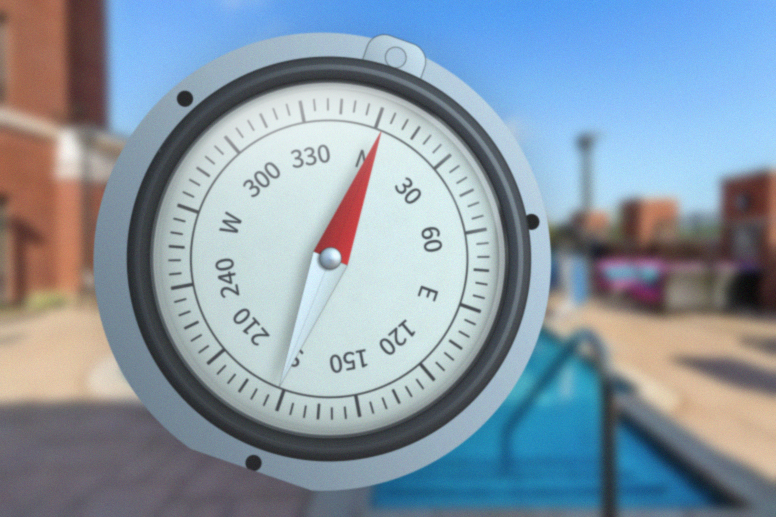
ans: {"value": 2.5, "unit": "°"}
